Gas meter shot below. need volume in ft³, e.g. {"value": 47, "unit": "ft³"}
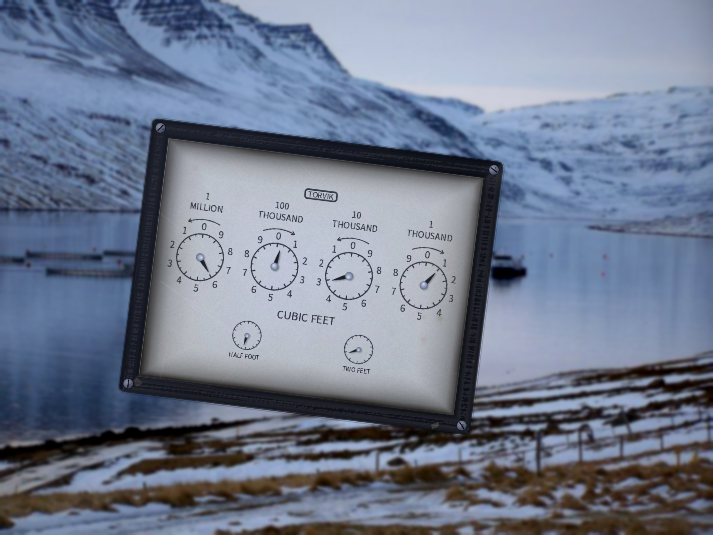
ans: {"value": 603100, "unit": "ft³"}
